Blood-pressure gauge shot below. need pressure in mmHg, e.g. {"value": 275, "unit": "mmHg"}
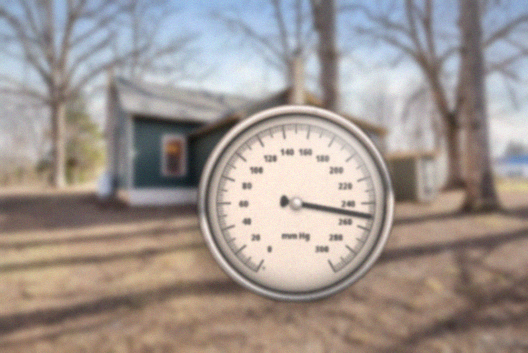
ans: {"value": 250, "unit": "mmHg"}
